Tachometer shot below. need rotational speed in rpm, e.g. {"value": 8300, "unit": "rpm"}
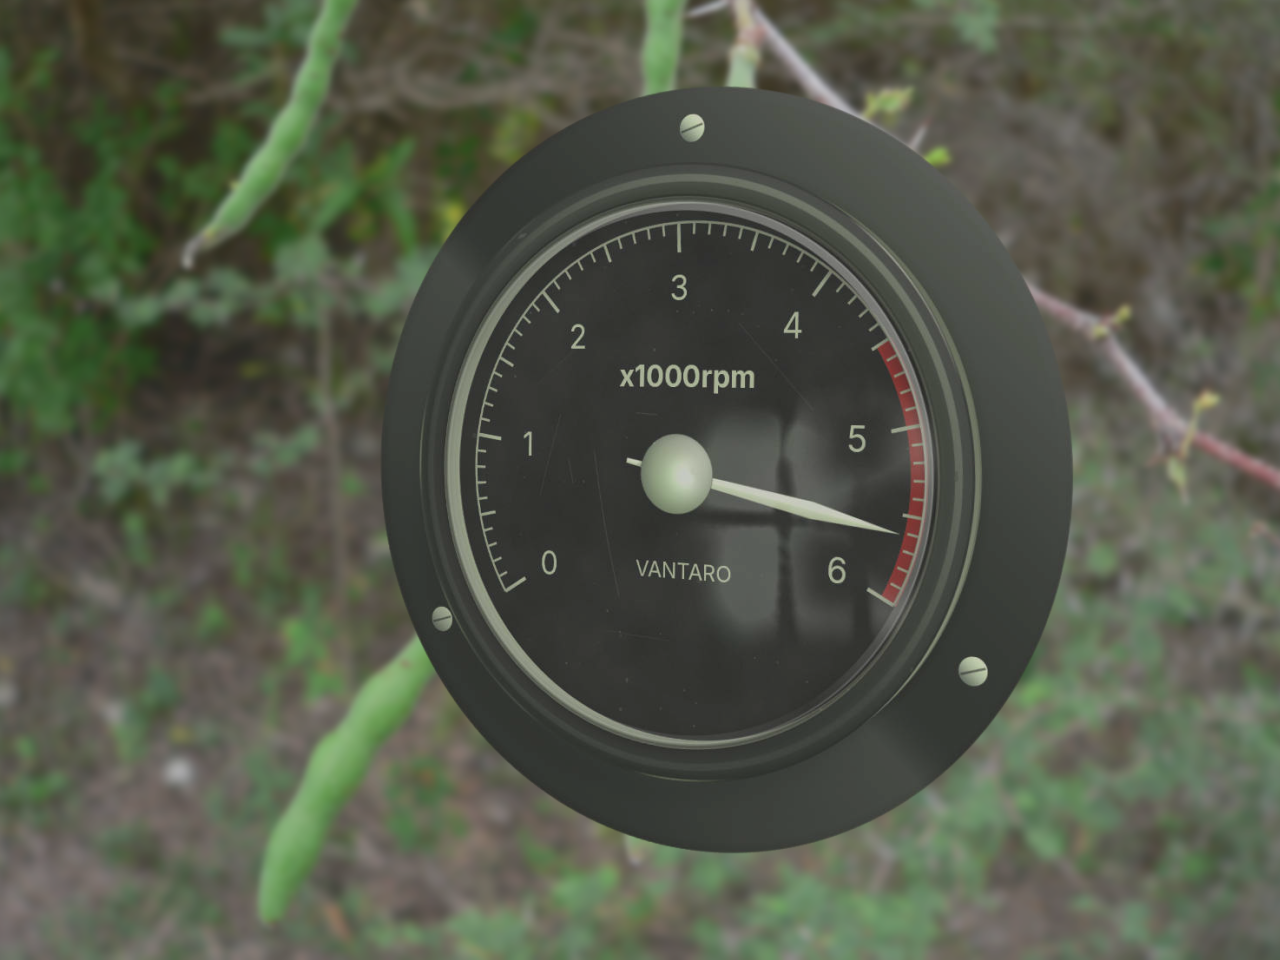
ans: {"value": 5600, "unit": "rpm"}
